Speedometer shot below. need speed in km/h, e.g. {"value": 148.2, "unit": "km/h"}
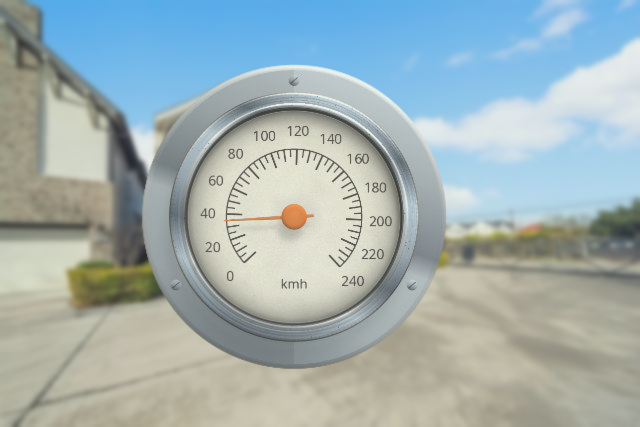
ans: {"value": 35, "unit": "km/h"}
